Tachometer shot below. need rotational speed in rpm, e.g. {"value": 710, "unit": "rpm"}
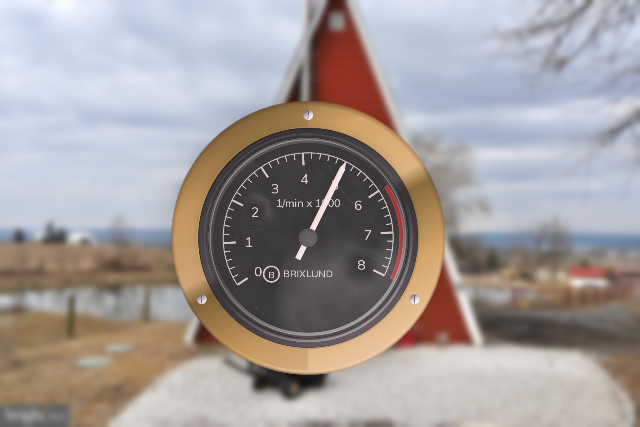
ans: {"value": 5000, "unit": "rpm"}
